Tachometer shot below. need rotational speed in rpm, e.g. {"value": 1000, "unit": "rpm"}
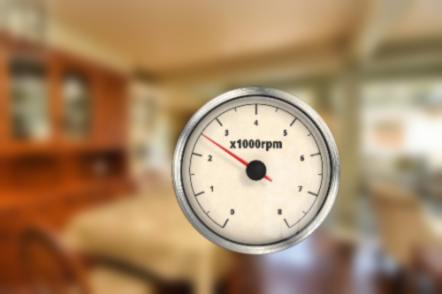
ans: {"value": 2500, "unit": "rpm"}
